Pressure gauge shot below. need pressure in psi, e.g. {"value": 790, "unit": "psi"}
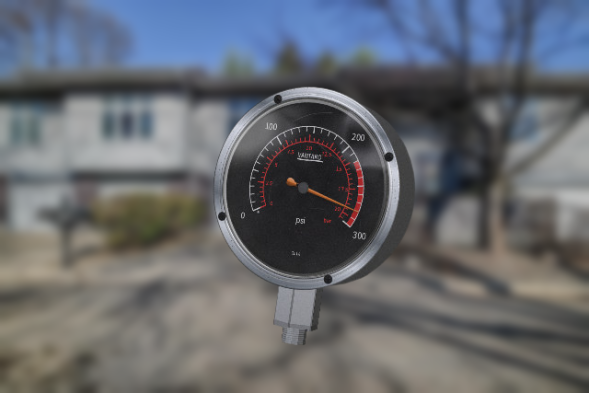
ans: {"value": 280, "unit": "psi"}
